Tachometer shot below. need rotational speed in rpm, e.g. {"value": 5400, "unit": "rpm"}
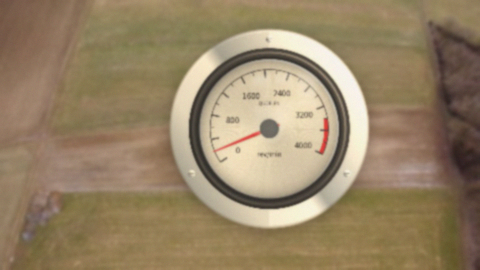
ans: {"value": 200, "unit": "rpm"}
